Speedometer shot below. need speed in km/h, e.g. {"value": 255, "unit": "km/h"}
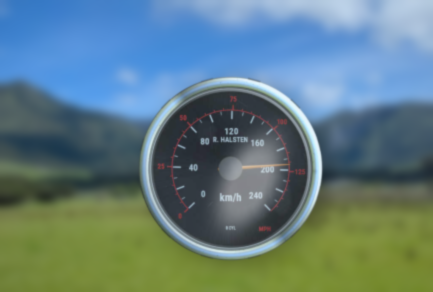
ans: {"value": 195, "unit": "km/h"}
